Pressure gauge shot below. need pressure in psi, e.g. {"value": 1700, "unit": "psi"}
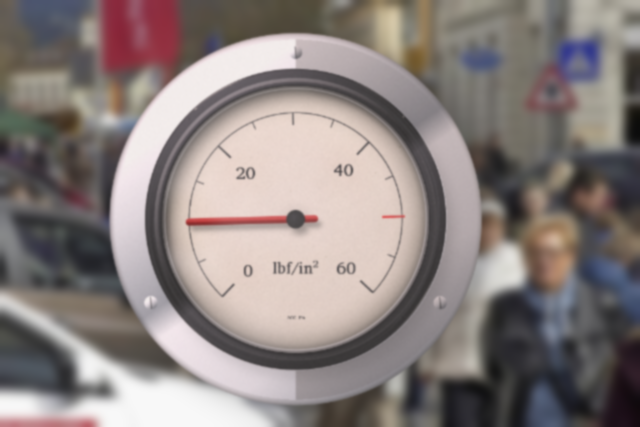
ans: {"value": 10, "unit": "psi"}
